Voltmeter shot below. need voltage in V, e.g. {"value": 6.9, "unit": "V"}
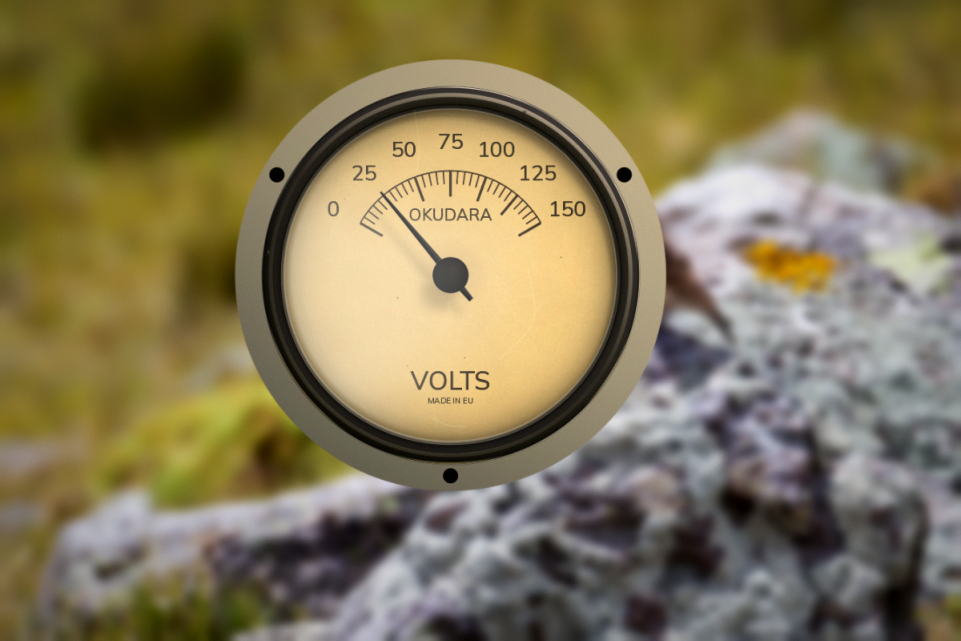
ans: {"value": 25, "unit": "V"}
